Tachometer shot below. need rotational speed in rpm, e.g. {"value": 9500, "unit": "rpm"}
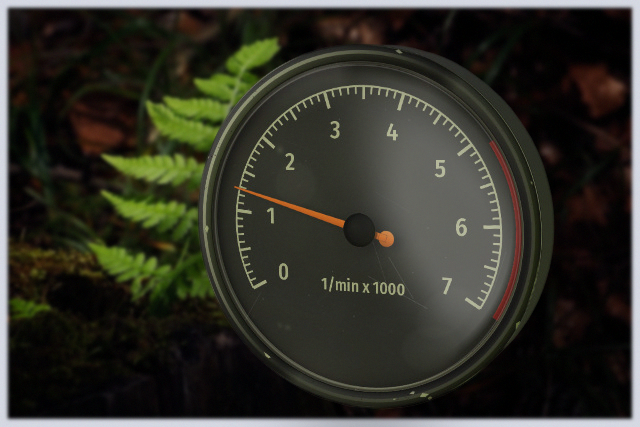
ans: {"value": 1300, "unit": "rpm"}
